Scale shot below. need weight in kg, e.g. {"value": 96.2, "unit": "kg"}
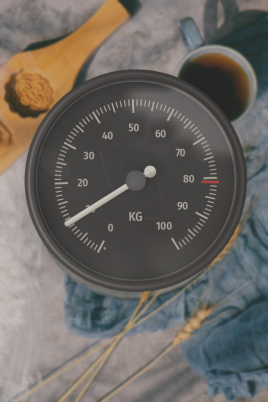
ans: {"value": 10, "unit": "kg"}
